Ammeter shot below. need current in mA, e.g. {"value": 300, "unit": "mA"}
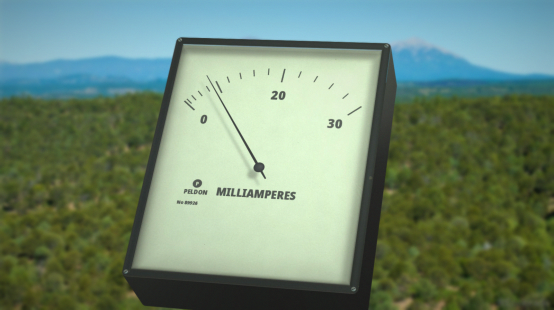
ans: {"value": 9, "unit": "mA"}
